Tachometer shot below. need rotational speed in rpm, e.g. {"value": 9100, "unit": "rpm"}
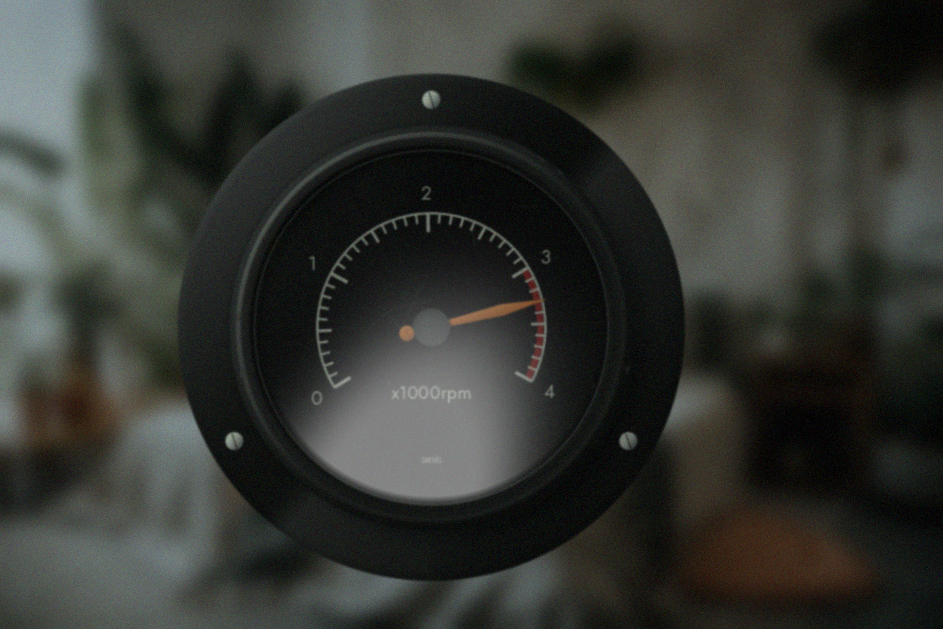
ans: {"value": 3300, "unit": "rpm"}
